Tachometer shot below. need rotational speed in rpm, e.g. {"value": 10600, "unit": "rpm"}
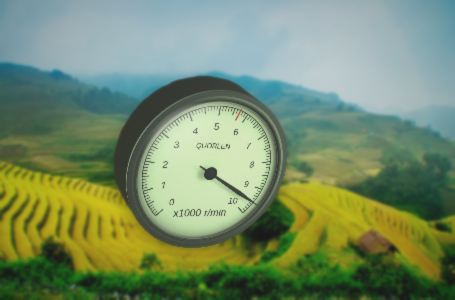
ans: {"value": 9500, "unit": "rpm"}
